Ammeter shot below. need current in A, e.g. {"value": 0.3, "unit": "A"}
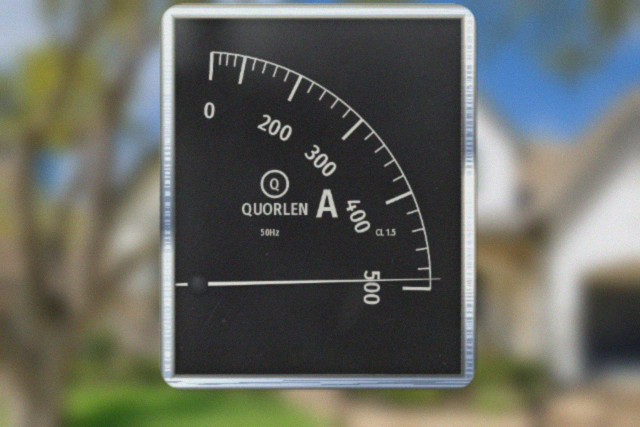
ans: {"value": 490, "unit": "A"}
